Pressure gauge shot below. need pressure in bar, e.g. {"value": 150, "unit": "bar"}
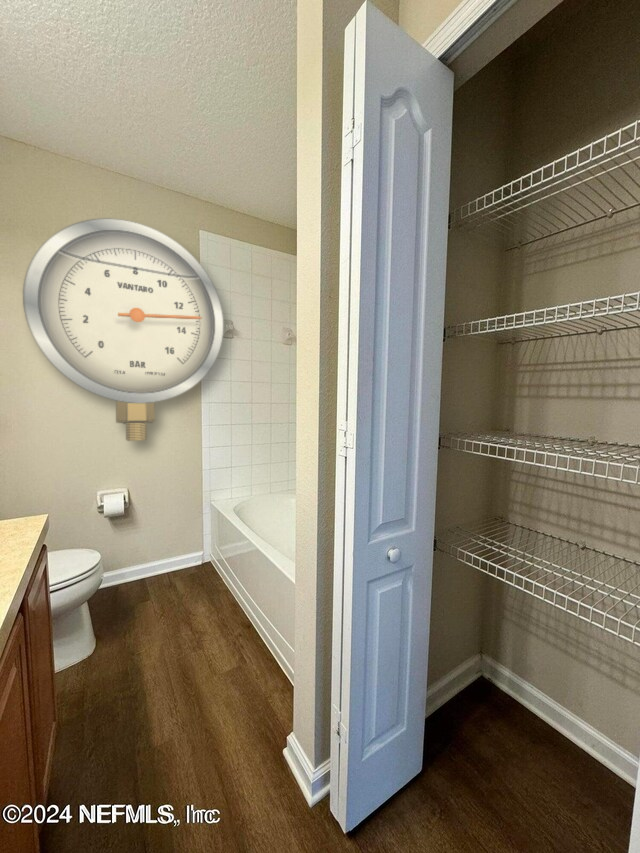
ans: {"value": 13, "unit": "bar"}
